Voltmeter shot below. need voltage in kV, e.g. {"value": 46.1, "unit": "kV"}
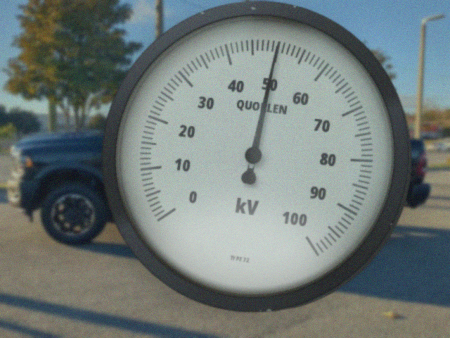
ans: {"value": 50, "unit": "kV"}
